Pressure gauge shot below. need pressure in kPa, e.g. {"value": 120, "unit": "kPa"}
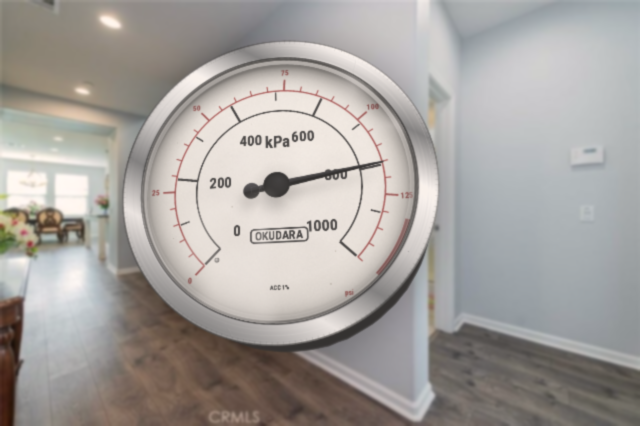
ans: {"value": 800, "unit": "kPa"}
